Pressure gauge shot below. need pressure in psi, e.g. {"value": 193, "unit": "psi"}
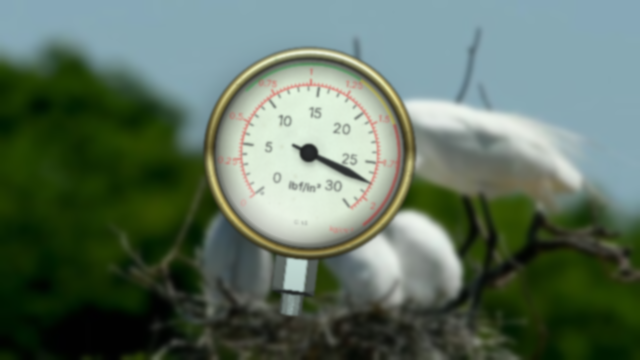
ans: {"value": 27, "unit": "psi"}
